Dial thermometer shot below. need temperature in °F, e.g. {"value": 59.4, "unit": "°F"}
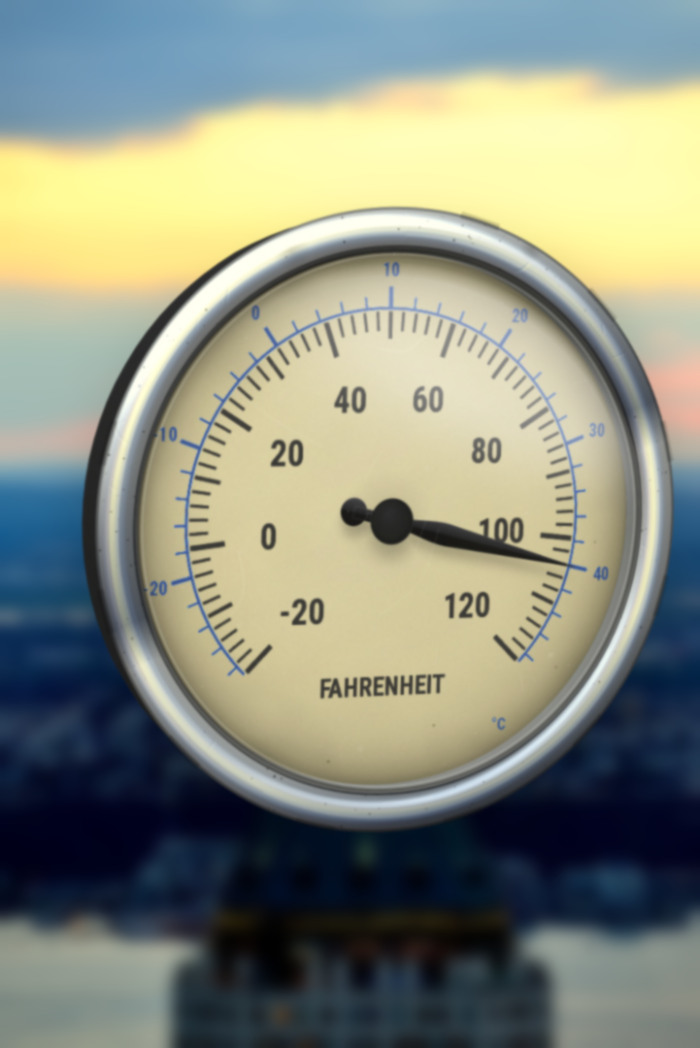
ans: {"value": 104, "unit": "°F"}
